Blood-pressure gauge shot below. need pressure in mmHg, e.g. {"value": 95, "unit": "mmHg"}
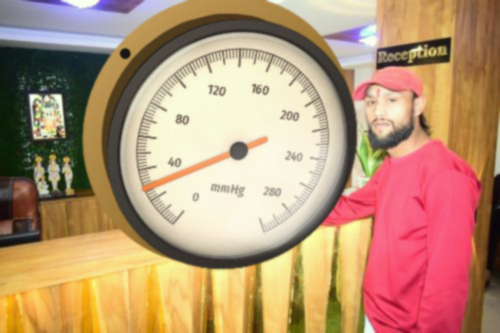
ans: {"value": 30, "unit": "mmHg"}
